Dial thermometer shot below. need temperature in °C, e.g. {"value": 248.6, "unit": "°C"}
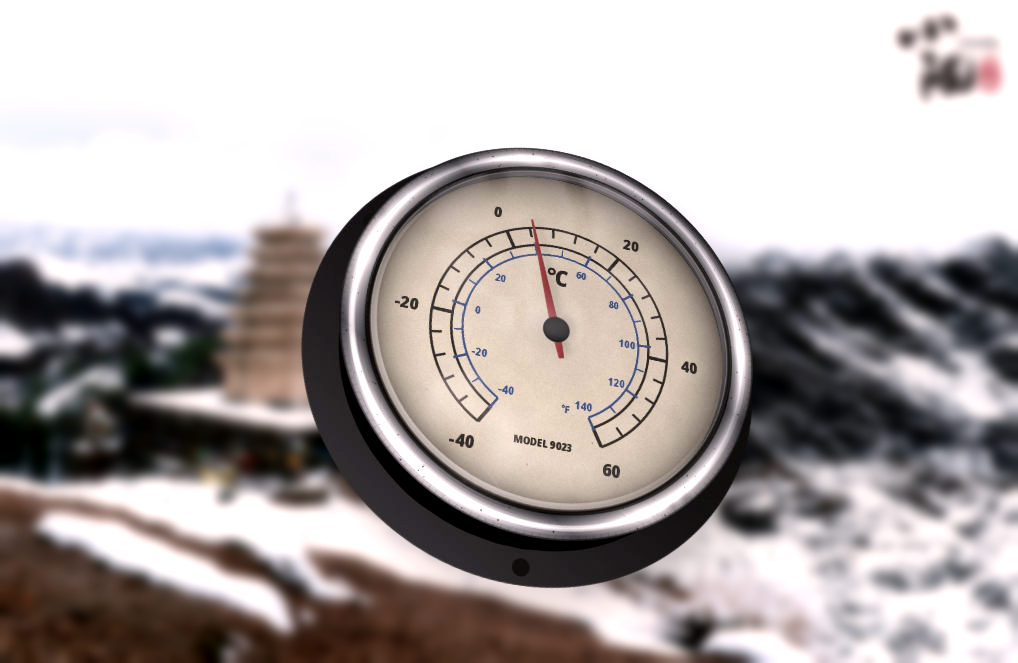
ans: {"value": 4, "unit": "°C"}
